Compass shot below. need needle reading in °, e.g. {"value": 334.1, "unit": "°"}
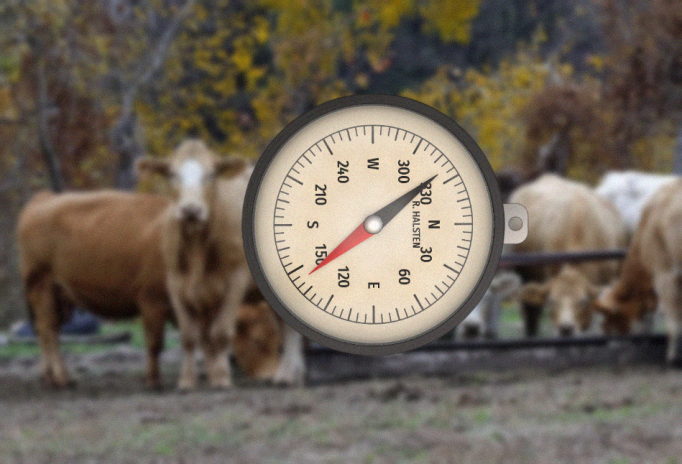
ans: {"value": 142.5, "unit": "°"}
